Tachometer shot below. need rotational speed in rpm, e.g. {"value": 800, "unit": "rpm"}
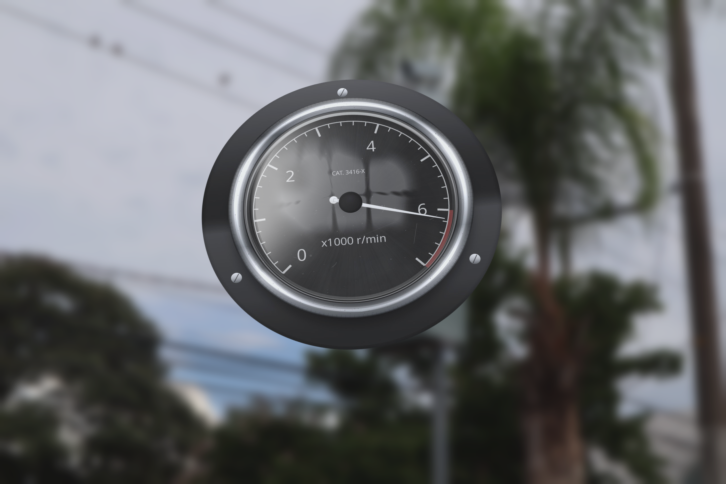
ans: {"value": 6200, "unit": "rpm"}
